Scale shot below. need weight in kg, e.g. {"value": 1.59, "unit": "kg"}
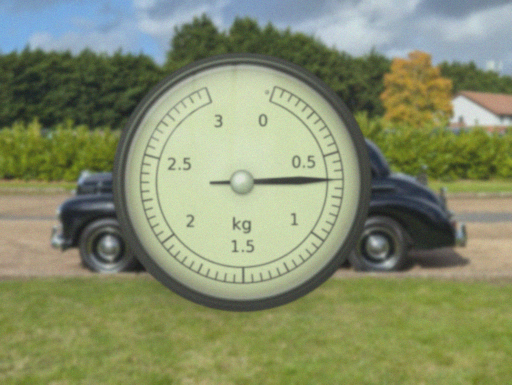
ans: {"value": 0.65, "unit": "kg"}
